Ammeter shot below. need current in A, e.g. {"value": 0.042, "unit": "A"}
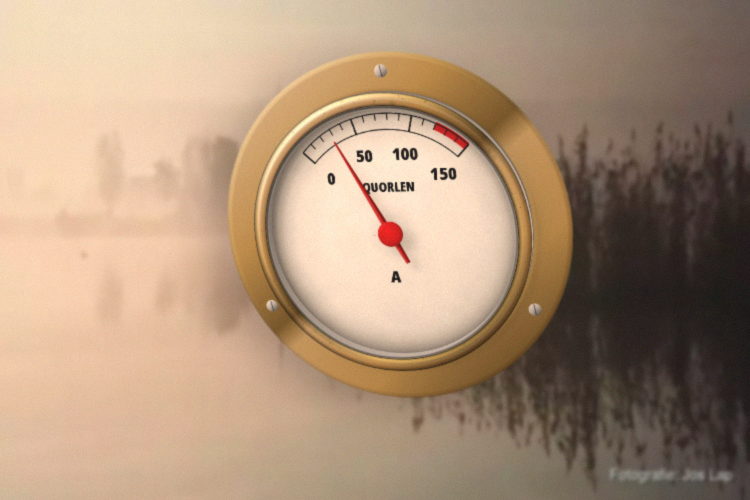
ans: {"value": 30, "unit": "A"}
